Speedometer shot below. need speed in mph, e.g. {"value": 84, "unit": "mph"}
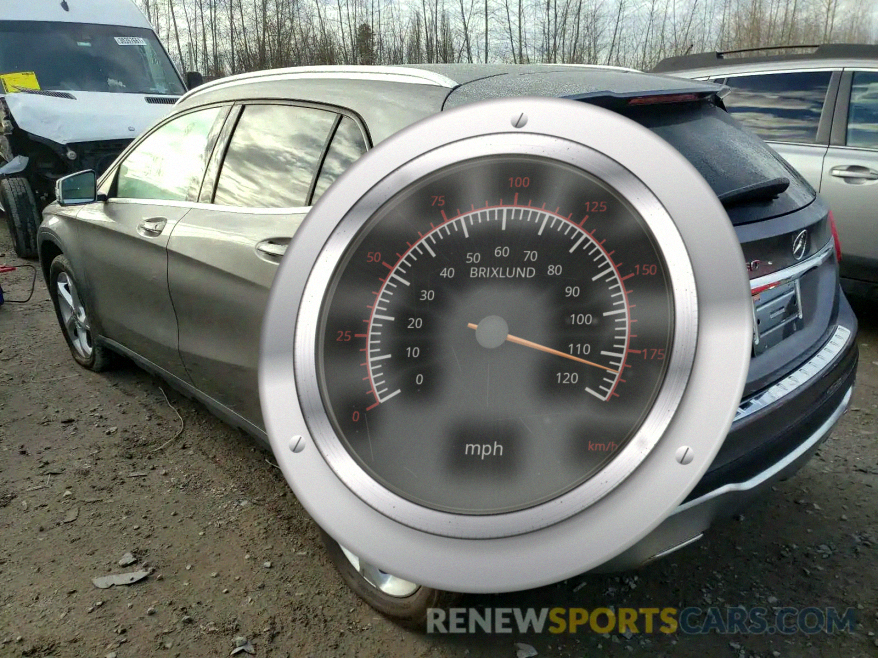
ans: {"value": 114, "unit": "mph"}
